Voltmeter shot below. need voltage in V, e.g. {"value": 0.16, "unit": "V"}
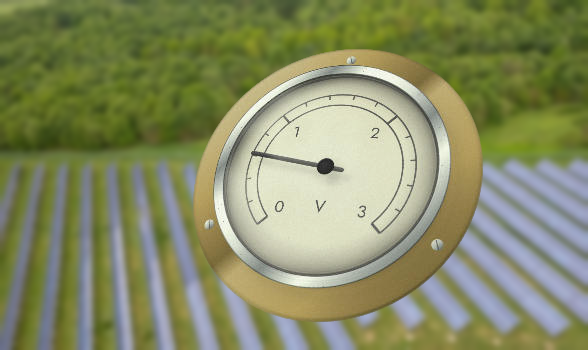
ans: {"value": 0.6, "unit": "V"}
